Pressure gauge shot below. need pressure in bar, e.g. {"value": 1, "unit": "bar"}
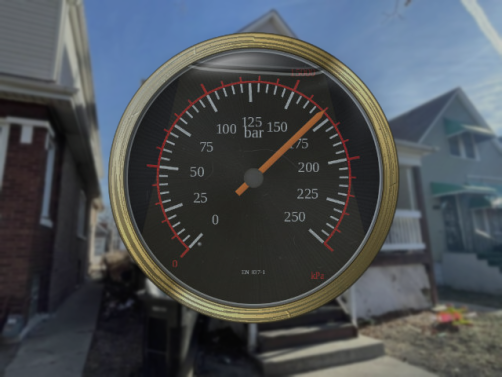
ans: {"value": 170, "unit": "bar"}
